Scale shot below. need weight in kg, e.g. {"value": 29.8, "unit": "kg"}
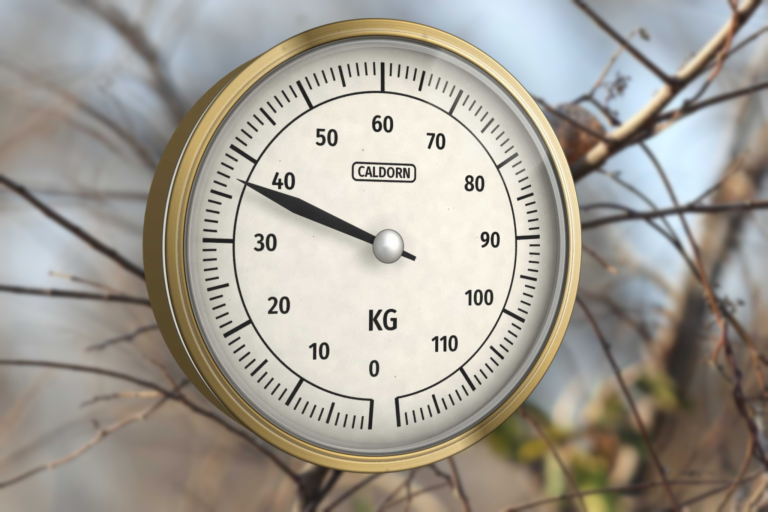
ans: {"value": 37, "unit": "kg"}
